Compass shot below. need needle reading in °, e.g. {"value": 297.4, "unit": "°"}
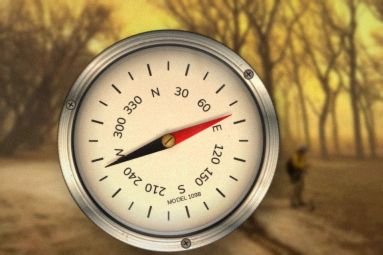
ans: {"value": 82.5, "unit": "°"}
